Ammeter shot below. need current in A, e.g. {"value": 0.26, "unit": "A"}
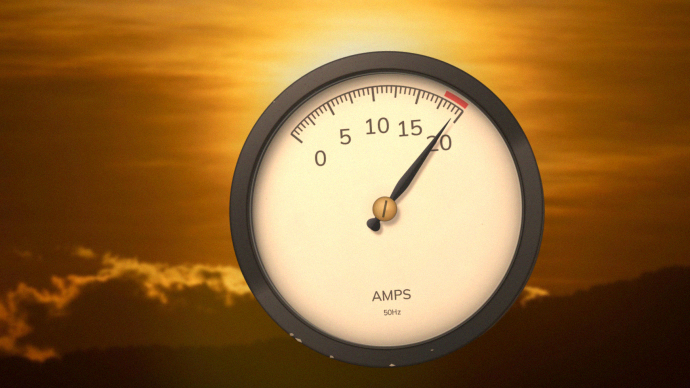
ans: {"value": 19.5, "unit": "A"}
